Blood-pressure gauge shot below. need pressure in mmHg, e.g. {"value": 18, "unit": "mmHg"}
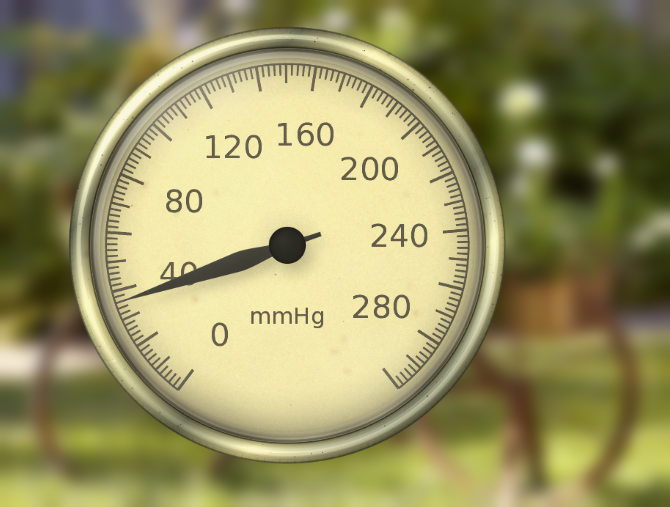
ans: {"value": 36, "unit": "mmHg"}
